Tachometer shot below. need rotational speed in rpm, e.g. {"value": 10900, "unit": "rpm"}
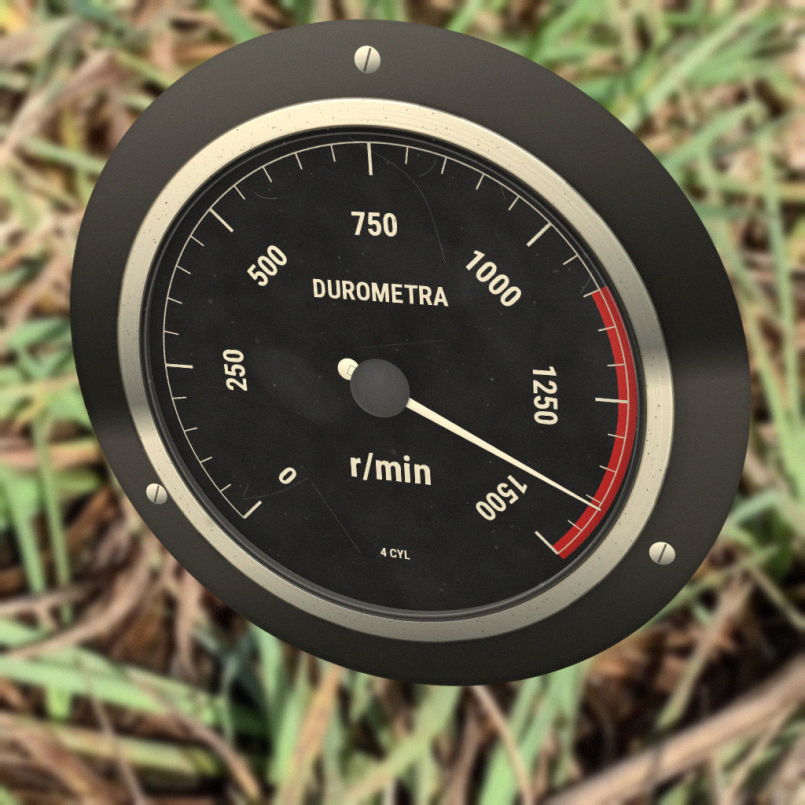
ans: {"value": 1400, "unit": "rpm"}
